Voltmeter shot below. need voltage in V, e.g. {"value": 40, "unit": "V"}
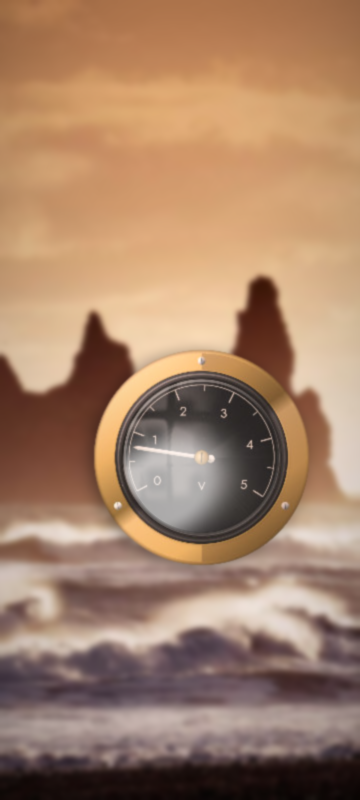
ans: {"value": 0.75, "unit": "V"}
